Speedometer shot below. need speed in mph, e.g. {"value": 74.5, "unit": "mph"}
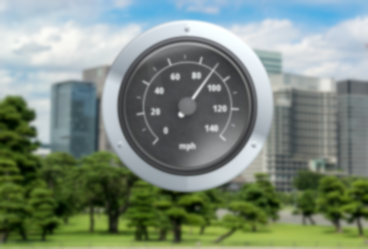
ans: {"value": 90, "unit": "mph"}
